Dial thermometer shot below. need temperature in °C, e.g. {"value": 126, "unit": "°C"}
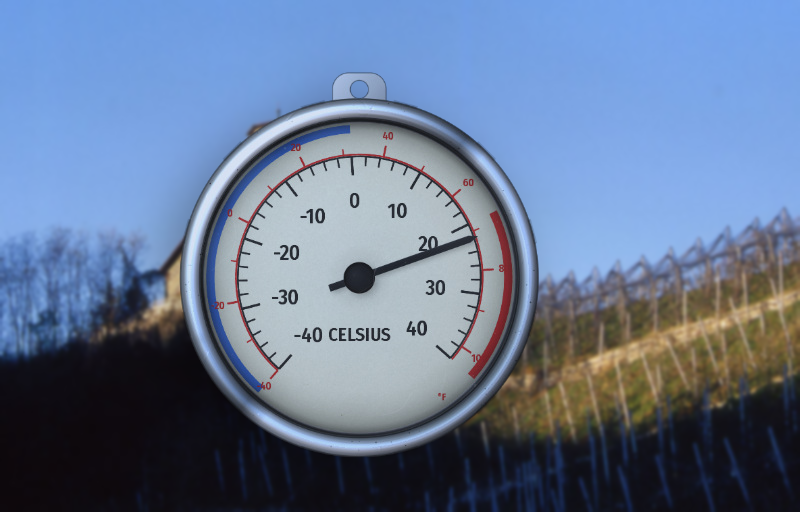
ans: {"value": 22, "unit": "°C"}
